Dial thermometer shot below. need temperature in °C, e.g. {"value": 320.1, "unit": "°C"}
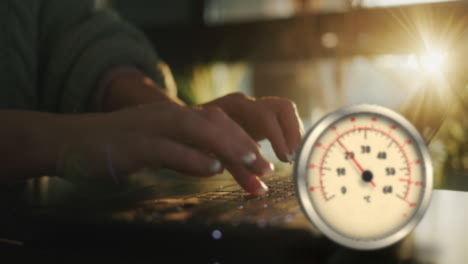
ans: {"value": 20, "unit": "°C"}
